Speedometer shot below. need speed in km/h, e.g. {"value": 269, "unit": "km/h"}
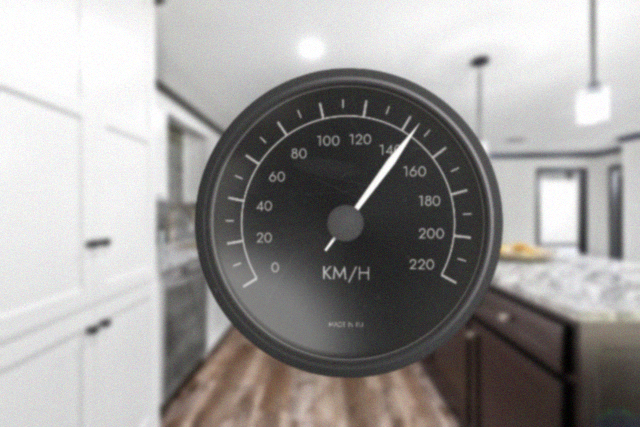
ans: {"value": 145, "unit": "km/h"}
